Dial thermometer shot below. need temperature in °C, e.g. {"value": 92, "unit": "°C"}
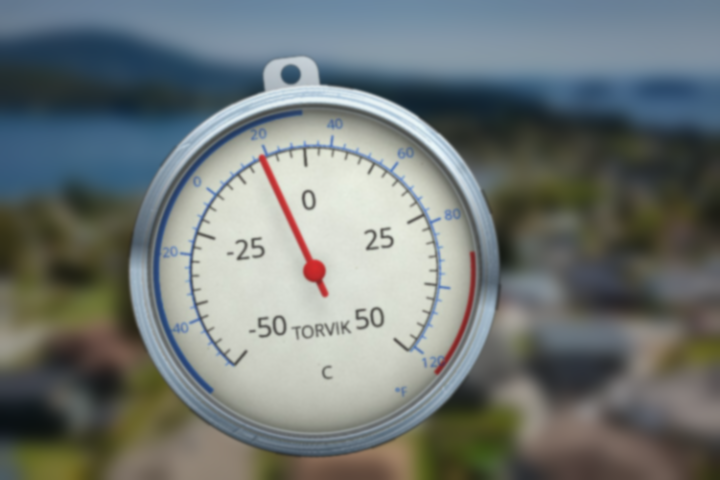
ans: {"value": -7.5, "unit": "°C"}
